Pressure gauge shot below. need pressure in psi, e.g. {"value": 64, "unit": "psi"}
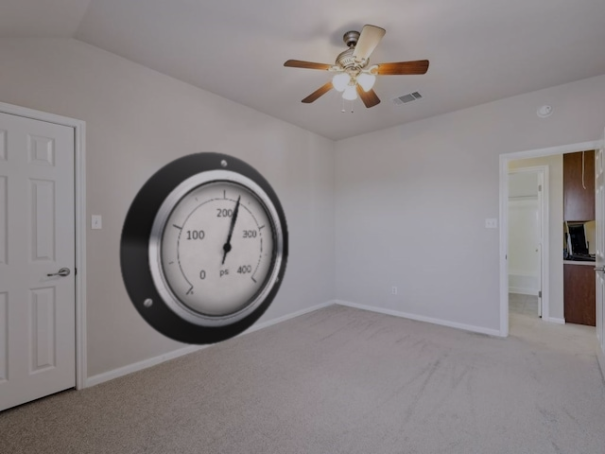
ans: {"value": 225, "unit": "psi"}
